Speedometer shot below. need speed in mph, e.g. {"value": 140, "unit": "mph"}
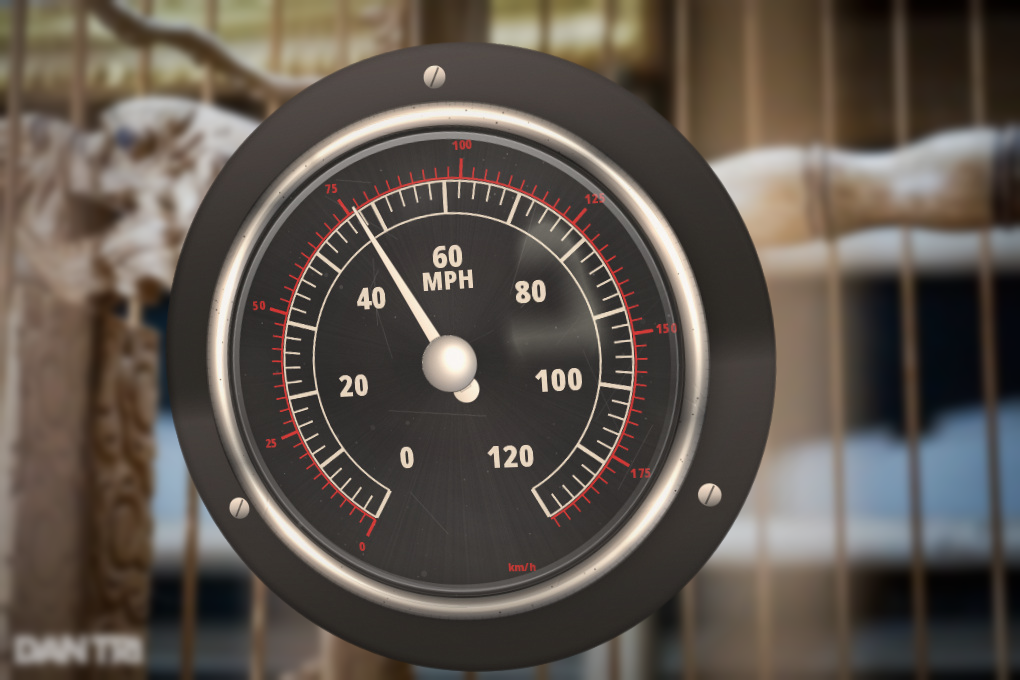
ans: {"value": 48, "unit": "mph"}
